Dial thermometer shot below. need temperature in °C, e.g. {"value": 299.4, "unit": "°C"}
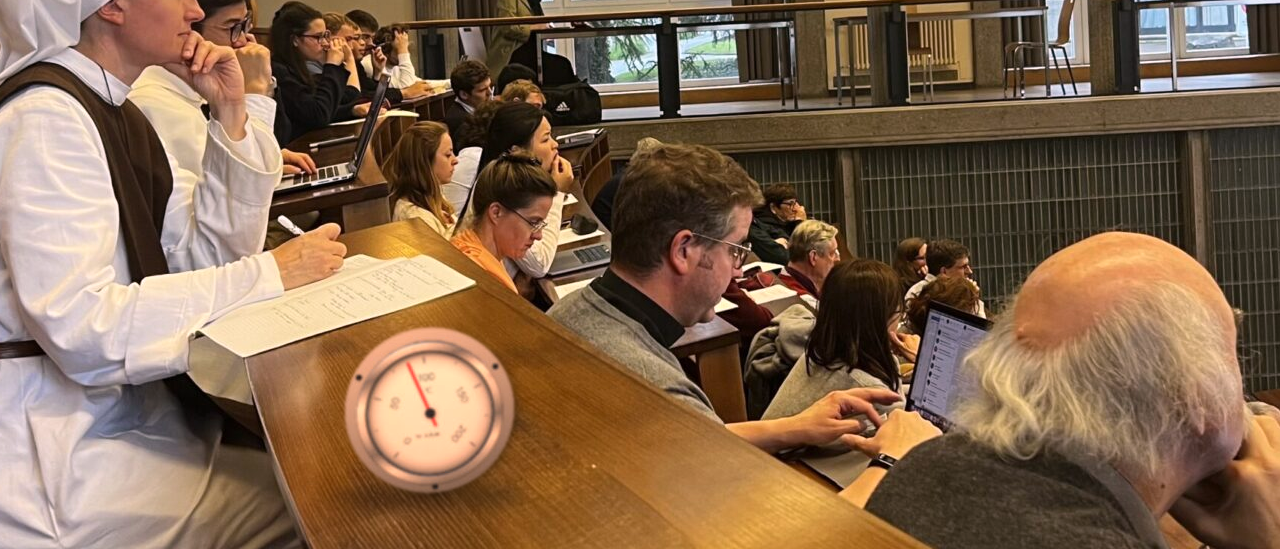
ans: {"value": 87.5, "unit": "°C"}
